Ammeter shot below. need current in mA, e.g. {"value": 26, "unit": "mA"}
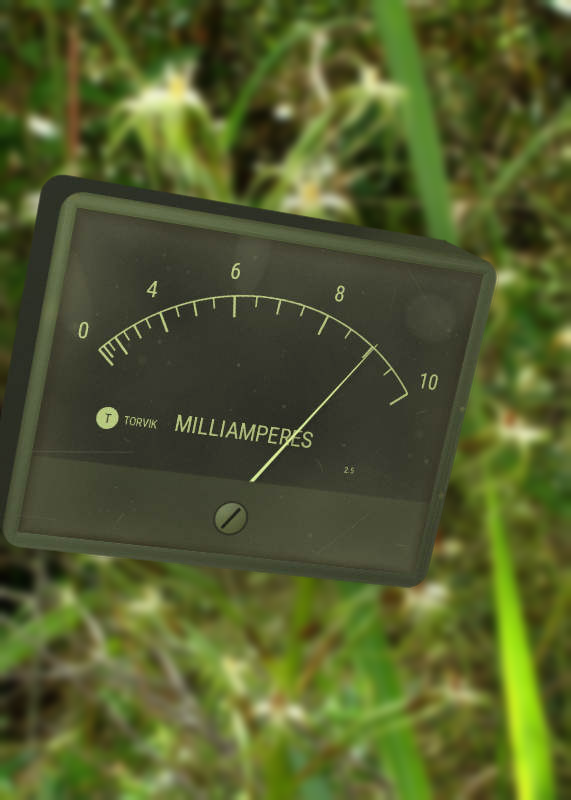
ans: {"value": 9, "unit": "mA"}
